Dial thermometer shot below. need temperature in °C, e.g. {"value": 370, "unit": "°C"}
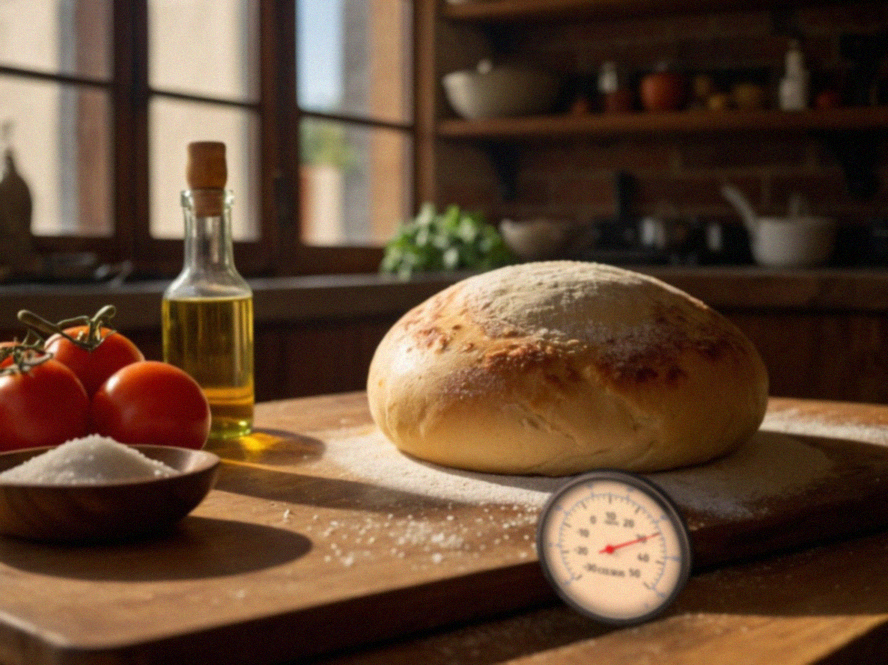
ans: {"value": 30, "unit": "°C"}
